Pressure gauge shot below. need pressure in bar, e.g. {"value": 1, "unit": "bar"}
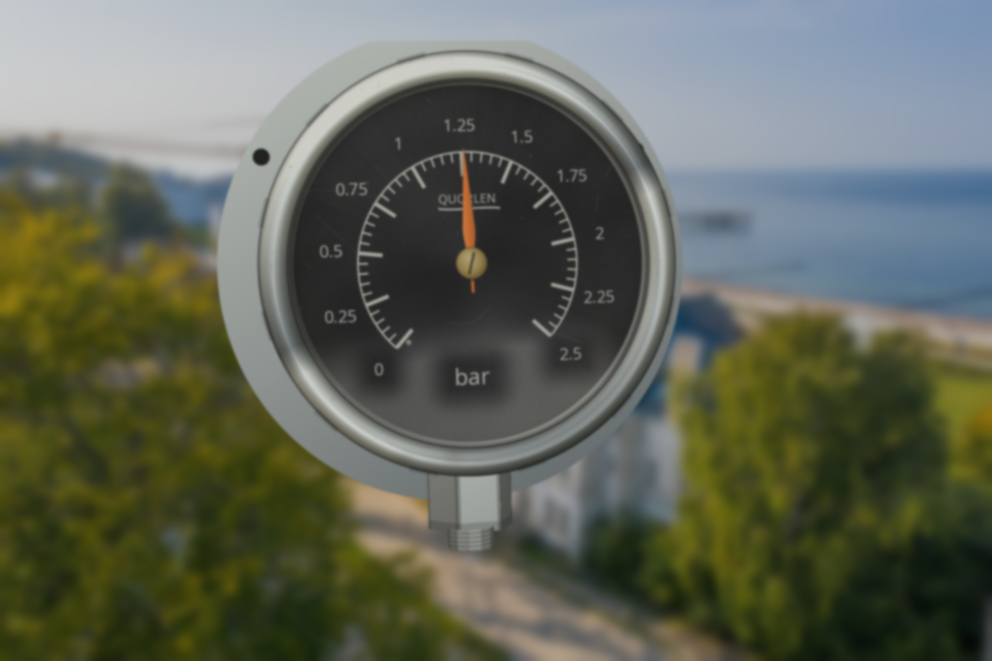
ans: {"value": 1.25, "unit": "bar"}
